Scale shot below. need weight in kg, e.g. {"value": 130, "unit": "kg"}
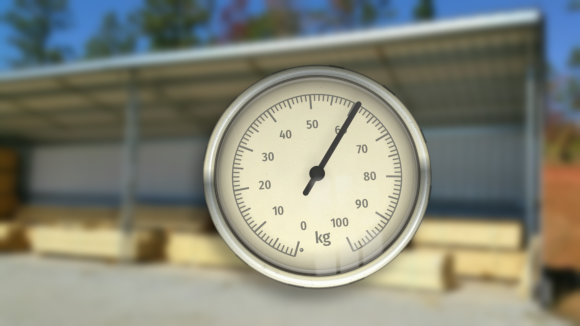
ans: {"value": 61, "unit": "kg"}
